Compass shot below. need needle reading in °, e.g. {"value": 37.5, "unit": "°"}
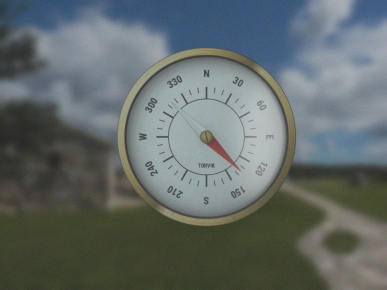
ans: {"value": 135, "unit": "°"}
